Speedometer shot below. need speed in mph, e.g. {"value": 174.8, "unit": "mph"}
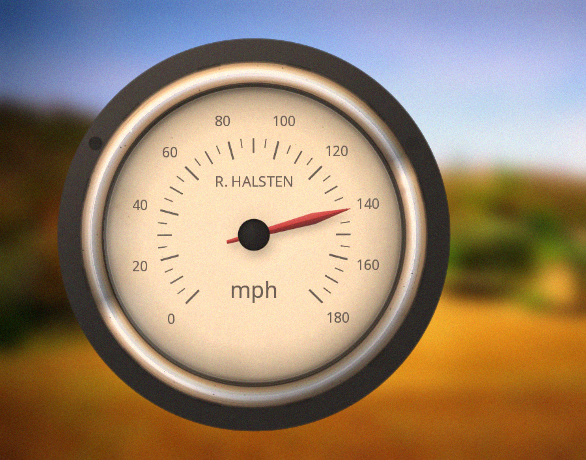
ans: {"value": 140, "unit": "mph"}
